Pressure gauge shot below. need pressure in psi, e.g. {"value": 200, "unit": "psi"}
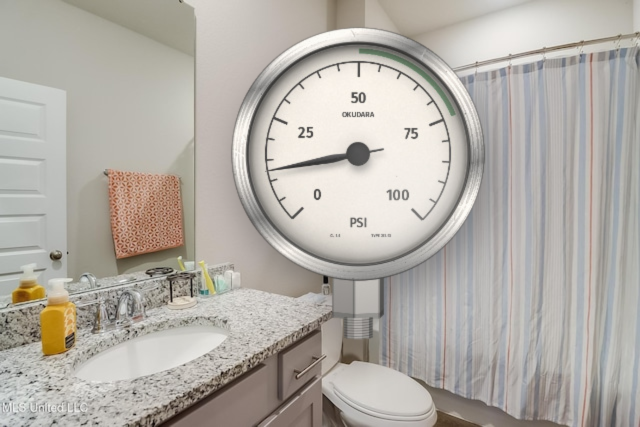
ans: {"value": 12.5, "unit": "psi"}
